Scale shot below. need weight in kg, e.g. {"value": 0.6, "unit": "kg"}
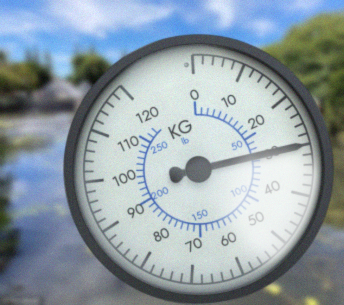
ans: {"value": 30, "unit": "kg"}
